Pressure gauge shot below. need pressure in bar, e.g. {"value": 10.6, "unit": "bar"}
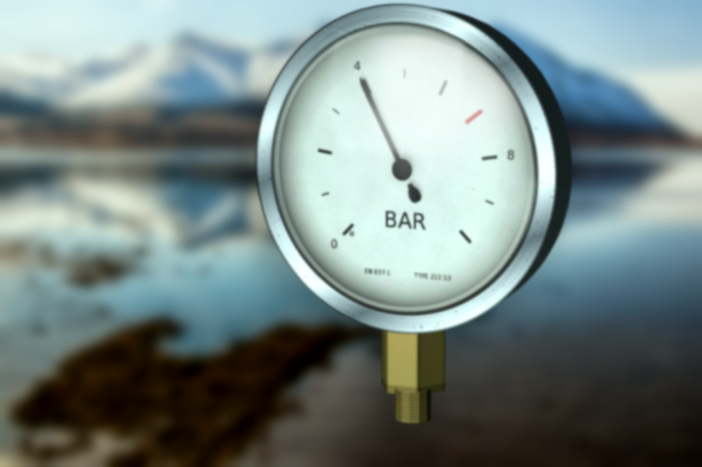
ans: {"value": 4, "unit": "bar"}
